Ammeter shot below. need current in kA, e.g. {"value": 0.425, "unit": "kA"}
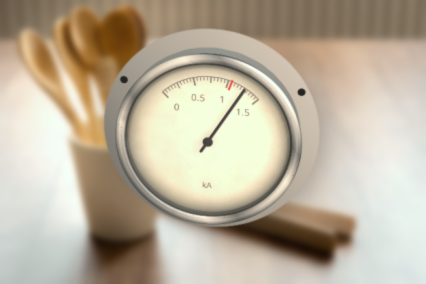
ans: {"value": 1.25, "unit": "kA"}
